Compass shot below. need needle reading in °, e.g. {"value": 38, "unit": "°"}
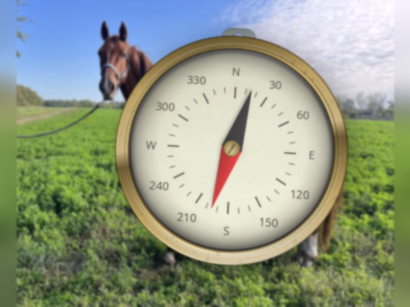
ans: {"value": 195, "unit": "°"}
